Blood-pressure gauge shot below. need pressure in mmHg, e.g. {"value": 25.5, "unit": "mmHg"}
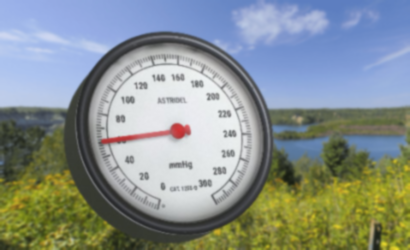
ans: {"value": 60, "unit": "mmHg"}
